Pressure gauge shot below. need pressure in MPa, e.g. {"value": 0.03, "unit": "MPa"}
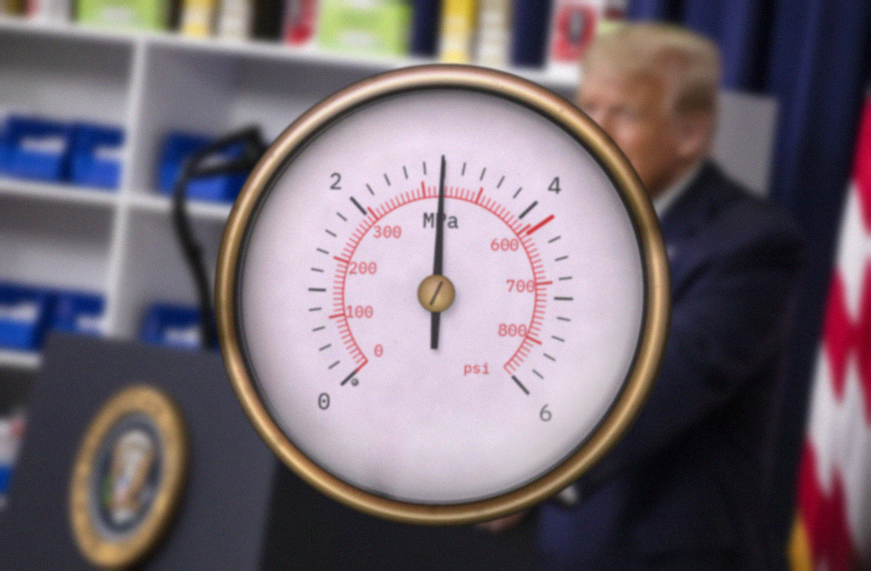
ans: {"value": 3, "unit": "MPa"}
